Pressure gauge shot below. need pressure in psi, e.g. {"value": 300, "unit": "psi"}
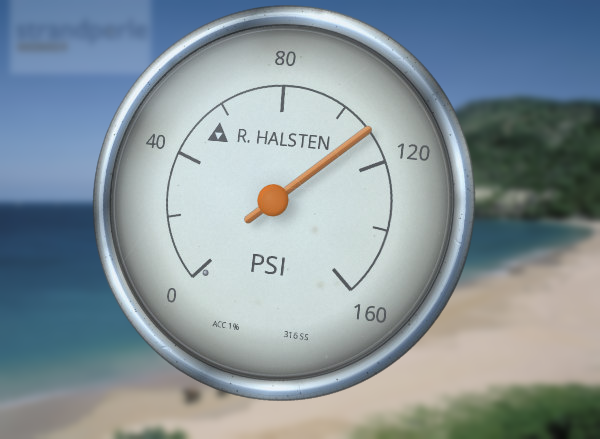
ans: {"value": 110, "unit": "psi"}
